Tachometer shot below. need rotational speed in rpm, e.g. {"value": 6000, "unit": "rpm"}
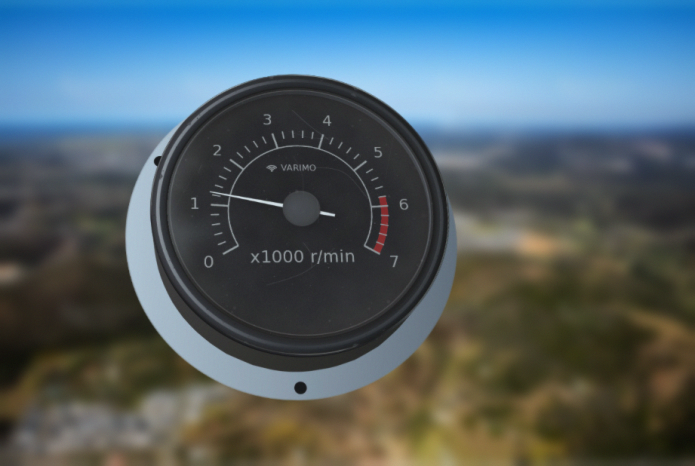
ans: {"value": 1200, "unit": "rpm"}
